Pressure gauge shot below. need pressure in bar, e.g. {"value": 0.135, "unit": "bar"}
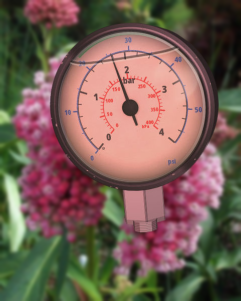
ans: {"value": 1.8, "unit": "bar"}
